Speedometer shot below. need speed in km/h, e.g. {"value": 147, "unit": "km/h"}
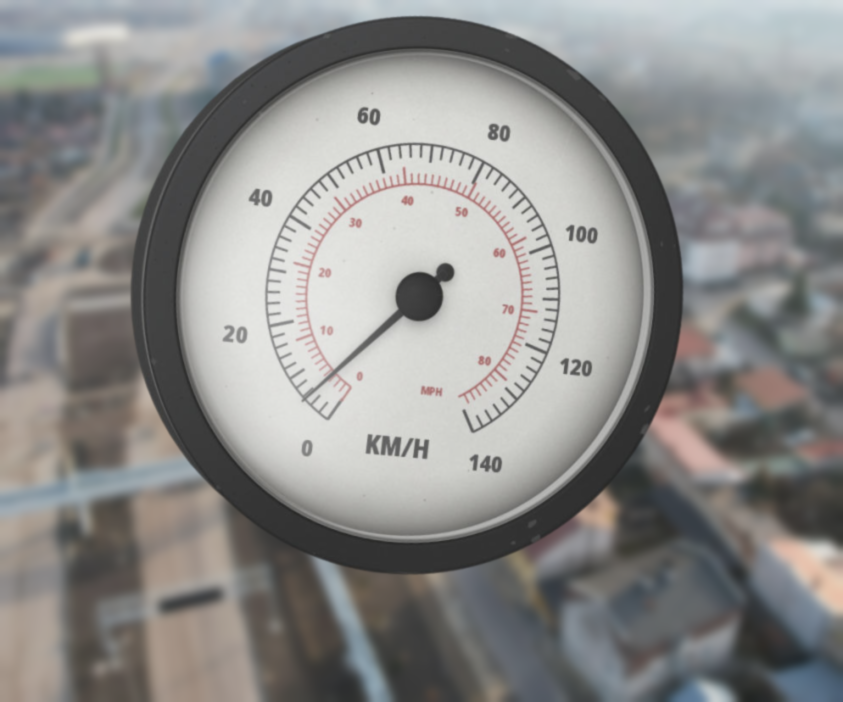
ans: {"value": 6, "unit": "km/h"}
